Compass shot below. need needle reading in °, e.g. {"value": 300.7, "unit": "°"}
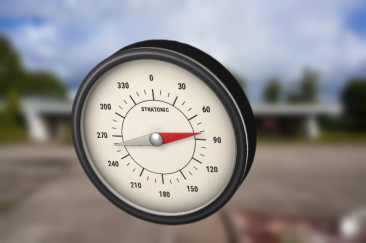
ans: {"value": 80, "unit": "°"}
